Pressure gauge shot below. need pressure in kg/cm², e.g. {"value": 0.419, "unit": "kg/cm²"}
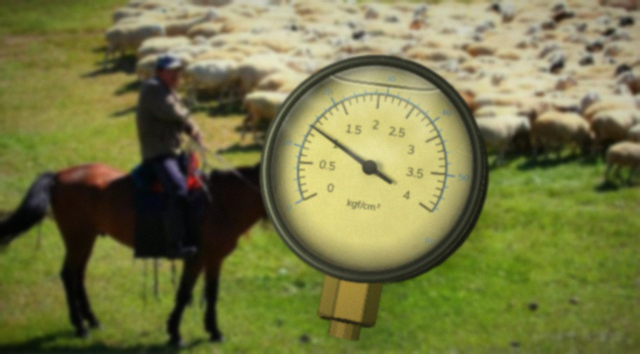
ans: {"value": 1, "unit": "kg/cm²"}
